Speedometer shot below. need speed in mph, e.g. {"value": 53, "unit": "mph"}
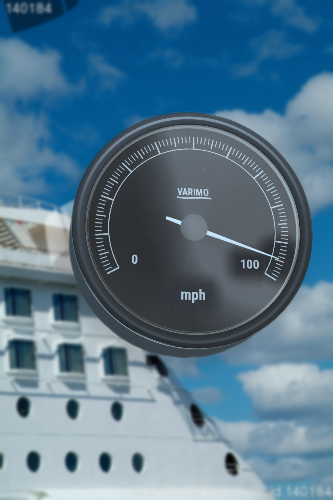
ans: {"value": 95, "unit": "mph"}
